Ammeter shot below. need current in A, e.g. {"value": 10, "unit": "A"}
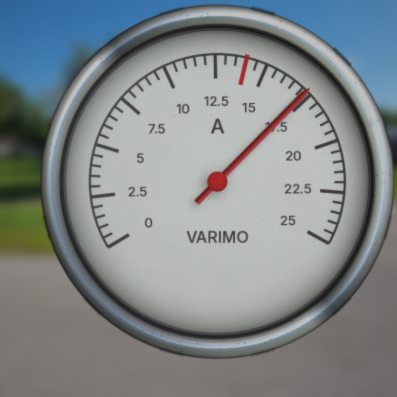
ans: {"value": 17.25, "unit": "A"}
